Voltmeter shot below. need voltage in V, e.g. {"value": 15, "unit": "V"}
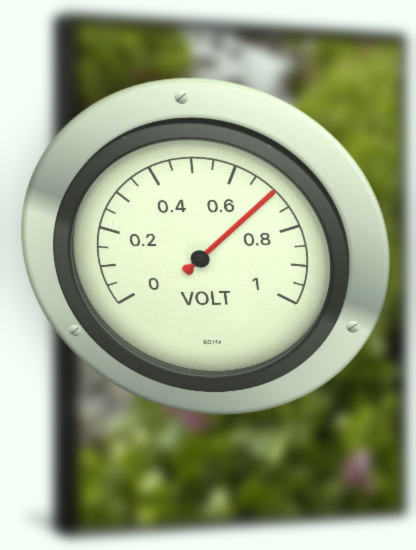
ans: {"value": 0.7, "unit": "V"}
